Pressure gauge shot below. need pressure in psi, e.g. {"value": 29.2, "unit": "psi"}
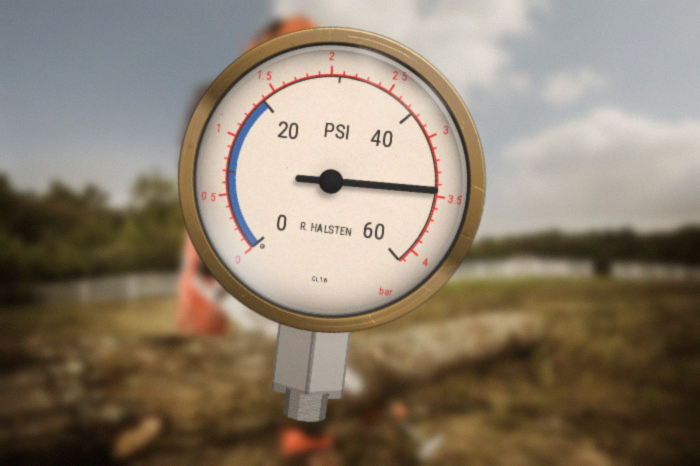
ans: {"value": 50, "unit": "psi"}
